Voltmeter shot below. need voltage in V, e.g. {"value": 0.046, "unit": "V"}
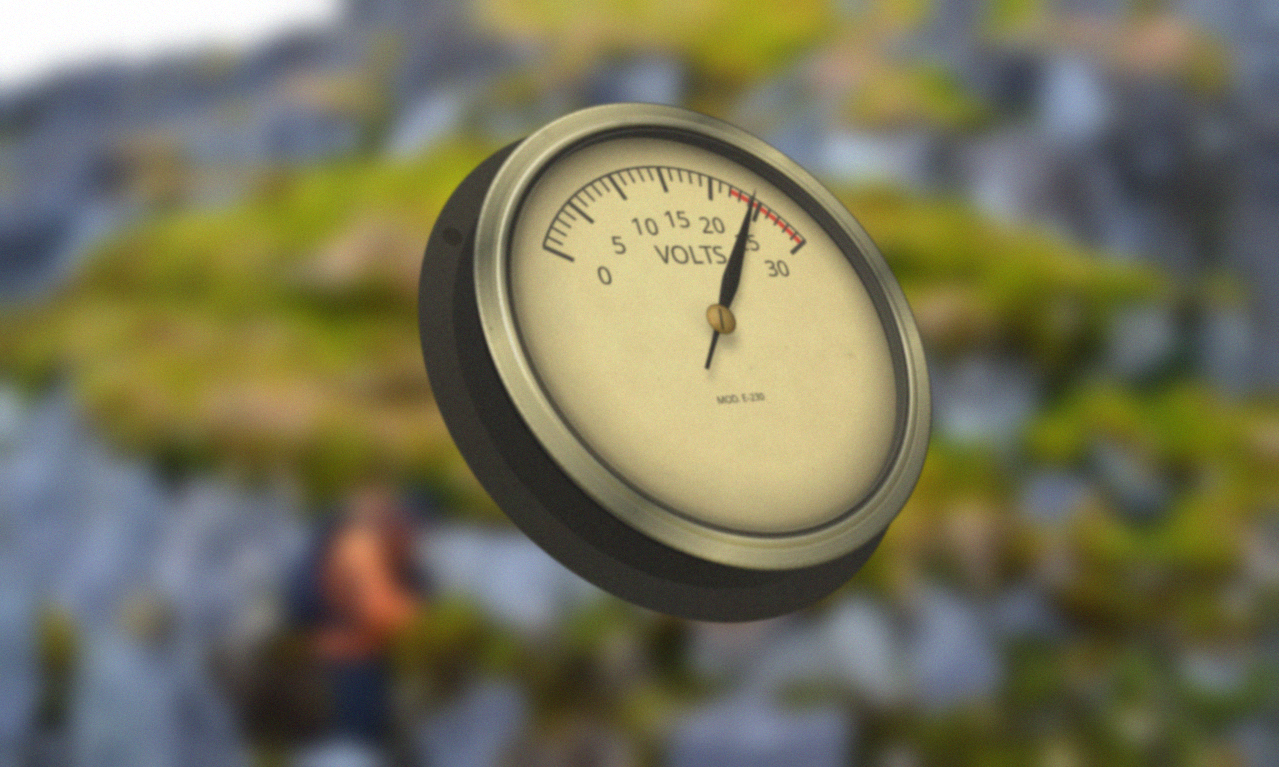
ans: {"value": 24, "unit": "V"}
